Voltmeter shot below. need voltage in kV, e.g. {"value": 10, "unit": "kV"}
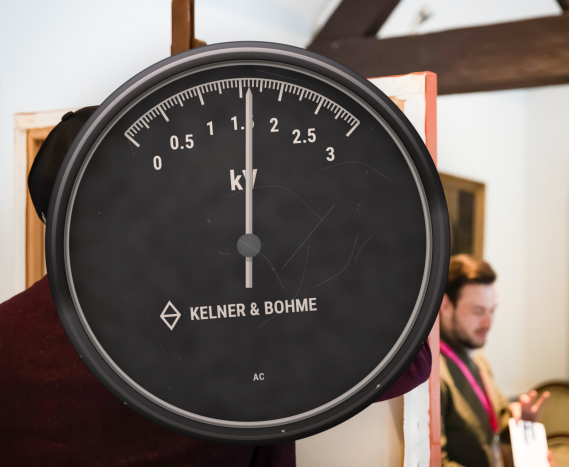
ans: {"value": 1.6, "unit": "kV"}
